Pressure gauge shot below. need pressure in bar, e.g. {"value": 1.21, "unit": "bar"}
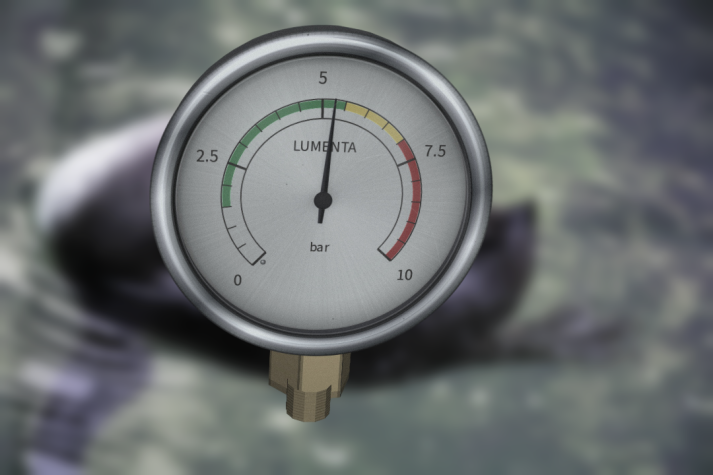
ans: {"value": 5.25, "unit": "bar"}
